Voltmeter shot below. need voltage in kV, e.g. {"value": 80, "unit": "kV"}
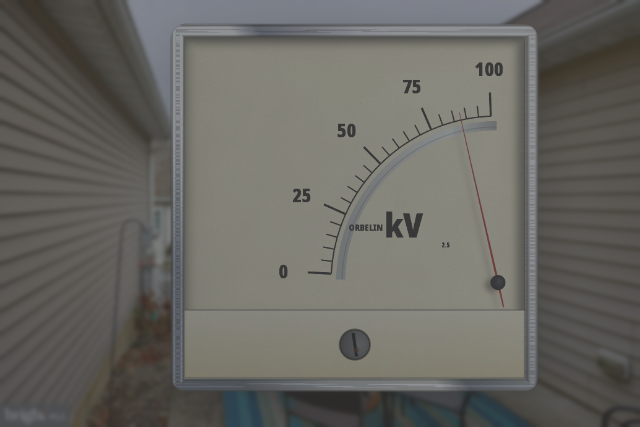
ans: {"value": 87.5, "unit": "kV"}
